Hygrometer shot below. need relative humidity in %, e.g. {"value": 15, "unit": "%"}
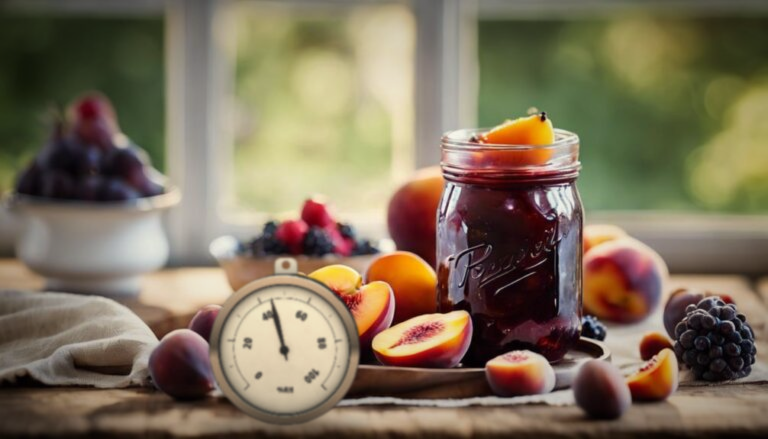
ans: {"value": 45, "unit": "%"}
